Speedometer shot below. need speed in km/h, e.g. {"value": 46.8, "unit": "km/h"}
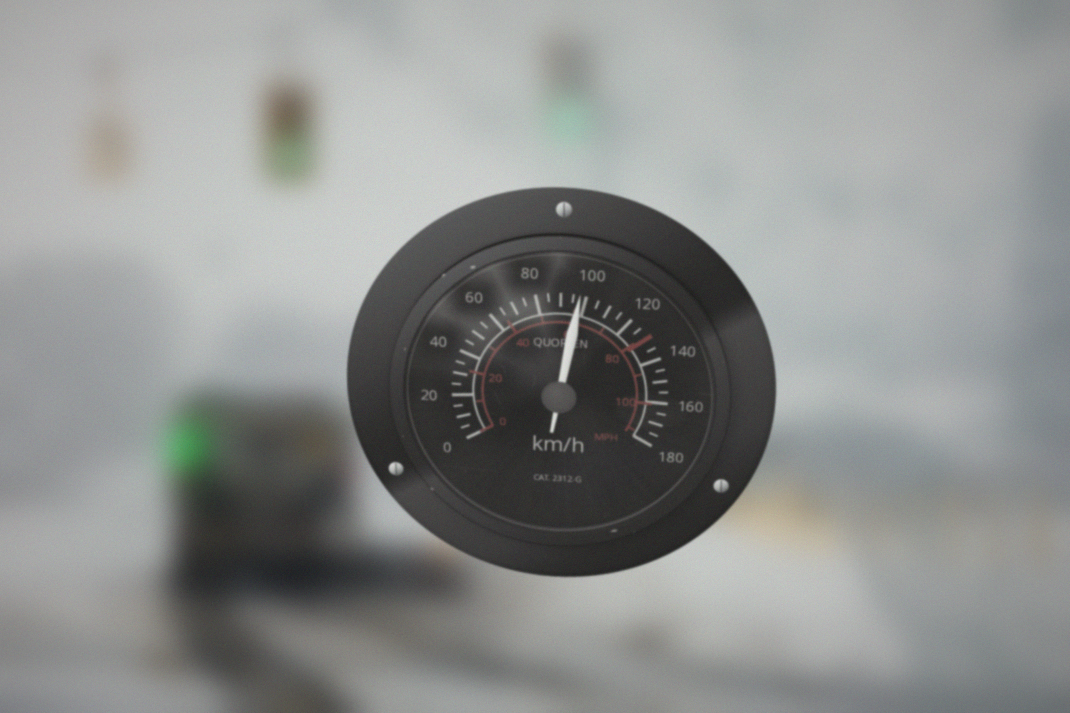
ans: {"value": 97.5, "unit": "km/h"}
